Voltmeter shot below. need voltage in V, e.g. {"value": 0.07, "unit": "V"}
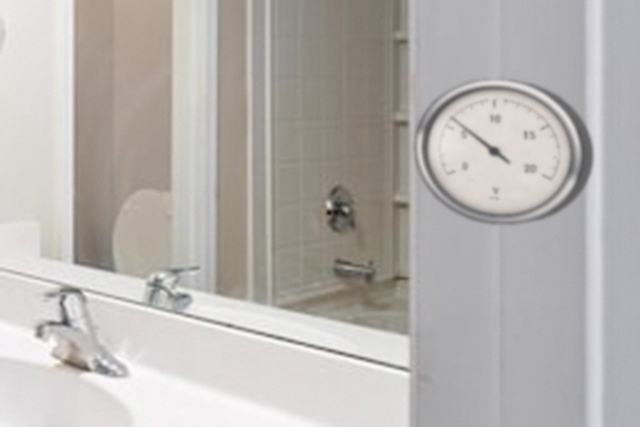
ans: {"value": 6, "unit": "V"}
